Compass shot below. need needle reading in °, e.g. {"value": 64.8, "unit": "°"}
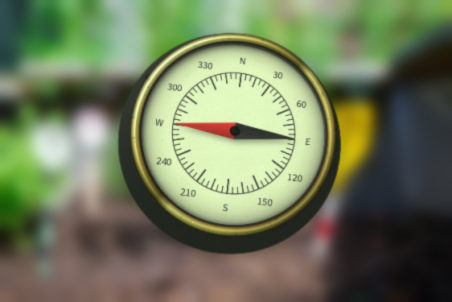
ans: {"value": 270, "unit": "°"}
